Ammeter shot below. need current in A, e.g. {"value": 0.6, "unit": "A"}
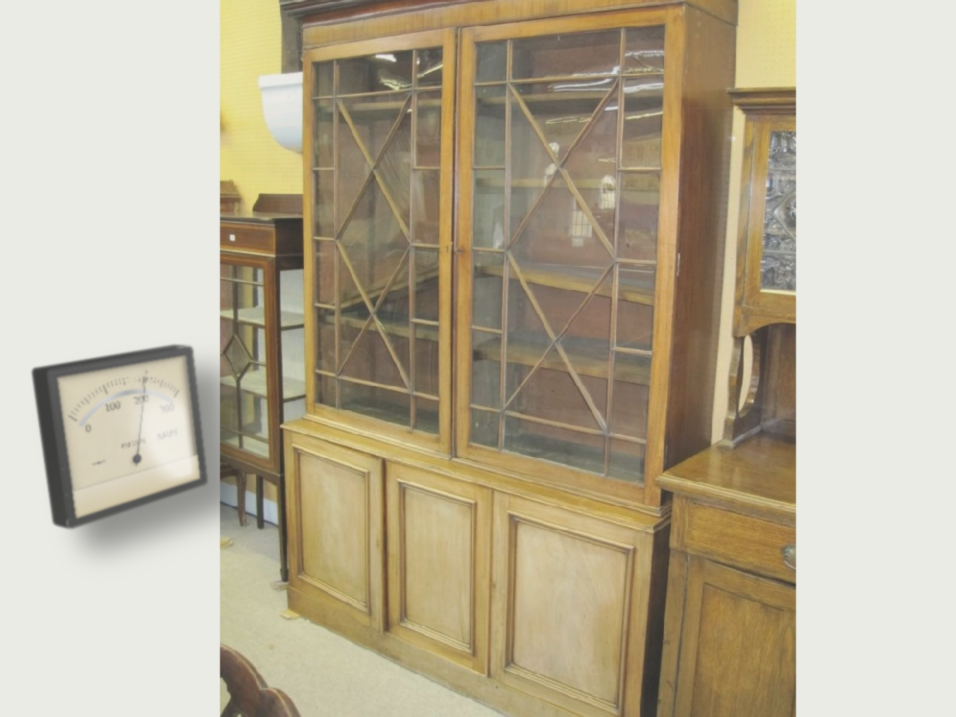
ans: {"value": 200, "unit": "A"}
